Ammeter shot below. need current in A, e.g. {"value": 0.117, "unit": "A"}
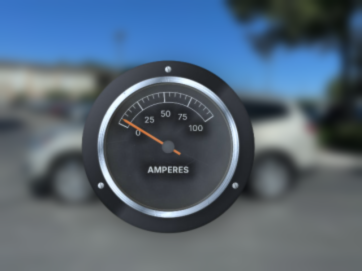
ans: {"value": 5, "unit": "A"}
